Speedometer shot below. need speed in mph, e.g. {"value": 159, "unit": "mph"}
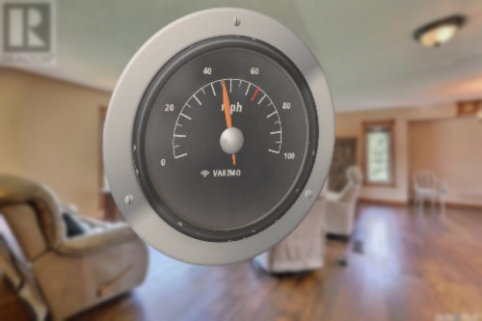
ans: {"value": 45, "unit": "mph"}
